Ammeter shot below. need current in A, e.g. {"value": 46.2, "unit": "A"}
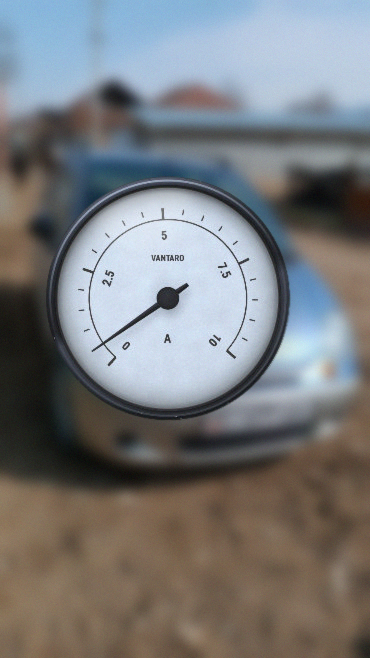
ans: {"value": 0.5, "unit": "A"}
